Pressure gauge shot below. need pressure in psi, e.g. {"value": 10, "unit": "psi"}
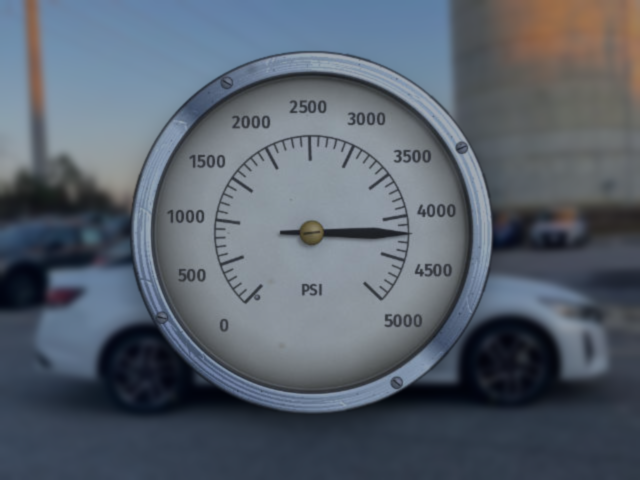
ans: {"value": 4200, "unit": "psi"}
